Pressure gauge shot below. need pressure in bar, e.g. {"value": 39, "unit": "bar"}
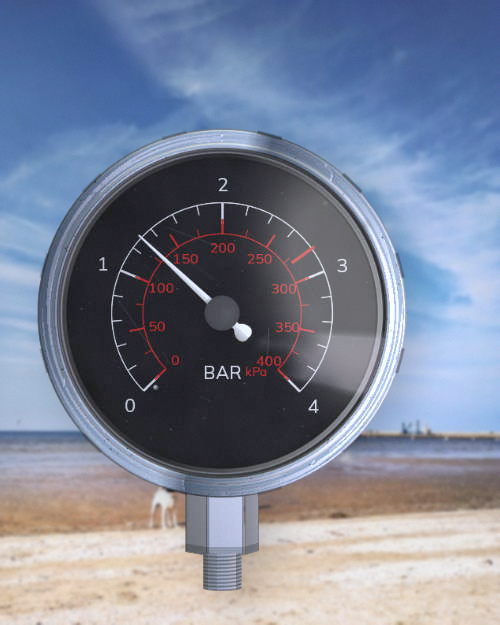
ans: {"value": 1.3, "unit": "bar"}
